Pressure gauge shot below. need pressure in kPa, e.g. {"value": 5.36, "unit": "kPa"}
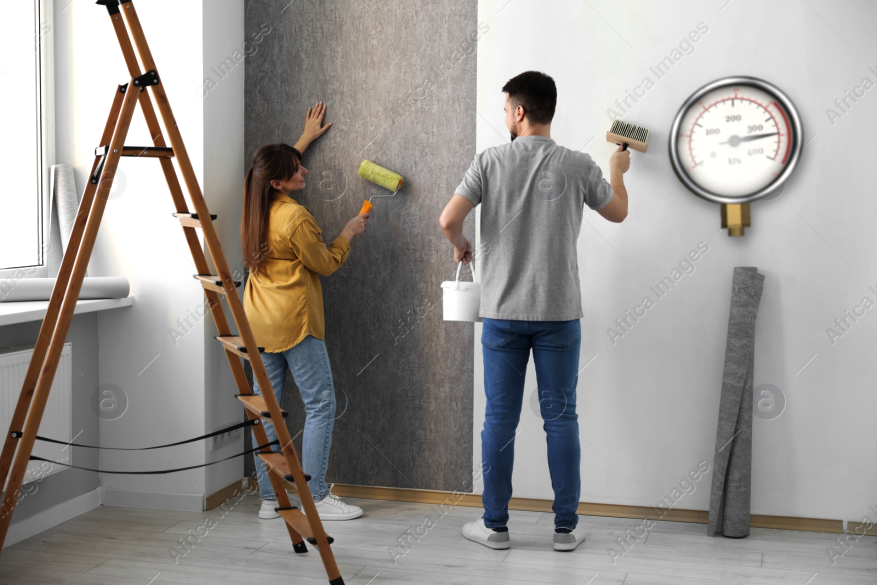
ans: {"value": 340, "unit": "kPa"}
